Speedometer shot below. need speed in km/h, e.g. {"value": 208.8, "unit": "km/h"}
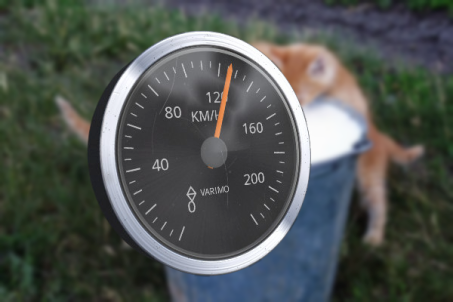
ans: {"value": 125, "unit": "km/h"}
